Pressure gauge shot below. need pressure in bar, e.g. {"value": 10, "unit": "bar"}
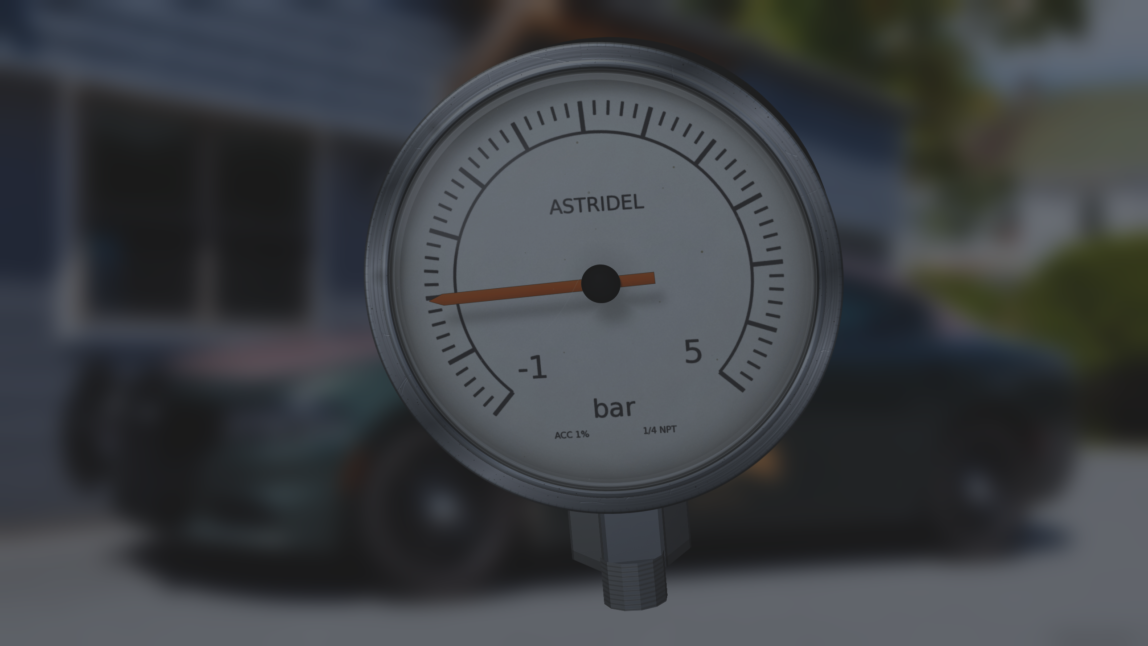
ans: {"value": 0, "unit": "bar"}
